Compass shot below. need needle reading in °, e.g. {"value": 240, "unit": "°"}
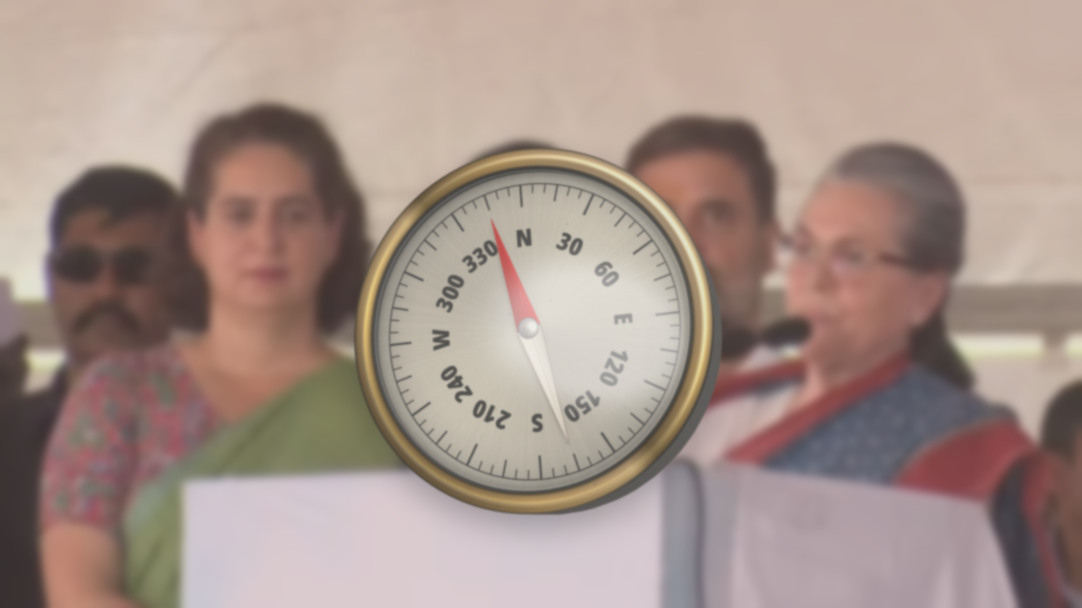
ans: {"value": 345, "unit": "°"}
